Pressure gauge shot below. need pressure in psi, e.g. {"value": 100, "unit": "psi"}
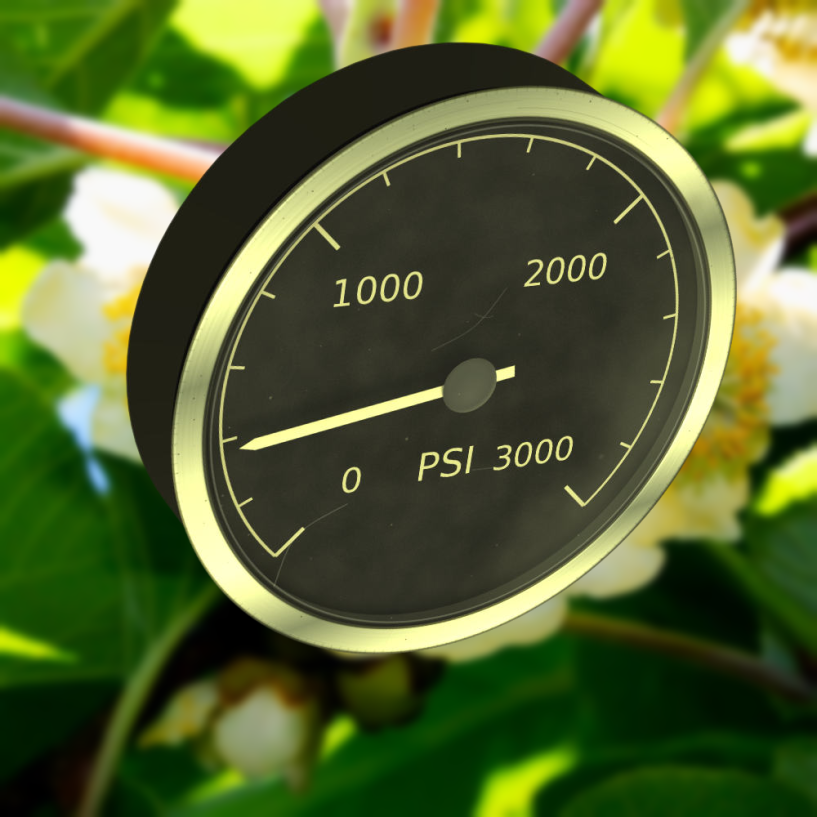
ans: {"value": 400, "unit": "psi"}
